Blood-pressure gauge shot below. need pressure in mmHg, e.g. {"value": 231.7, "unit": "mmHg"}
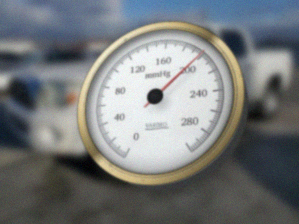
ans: {"value": 200, "unit": "mmHg"}
